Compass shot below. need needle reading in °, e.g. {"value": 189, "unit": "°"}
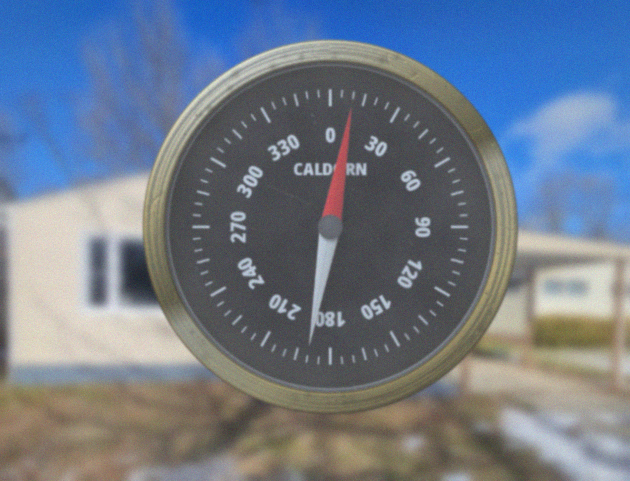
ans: {"value": 10, "unit": "°"}
